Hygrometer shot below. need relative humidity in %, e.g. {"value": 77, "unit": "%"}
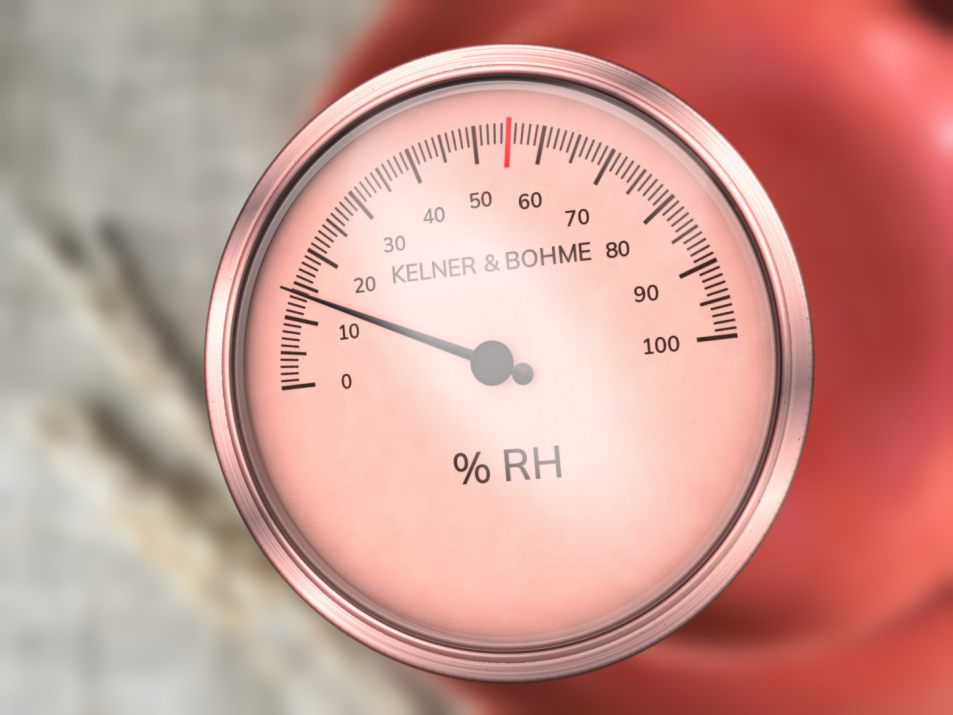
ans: {"value": 14, "unit": "%"}
